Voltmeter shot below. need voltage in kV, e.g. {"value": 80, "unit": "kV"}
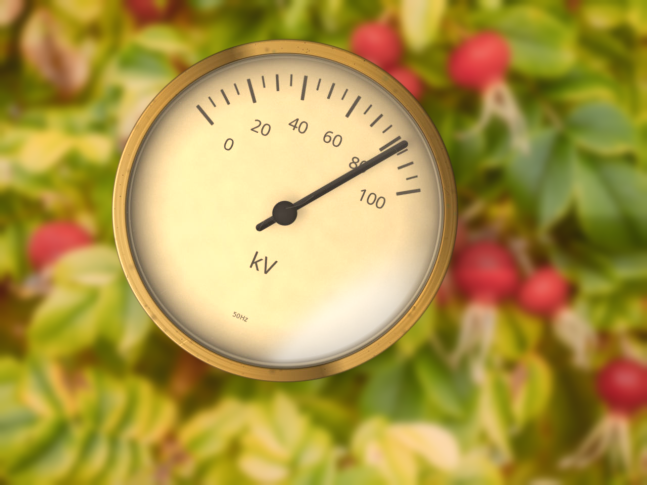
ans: {"value": 82.5, "unit": "kV"}
